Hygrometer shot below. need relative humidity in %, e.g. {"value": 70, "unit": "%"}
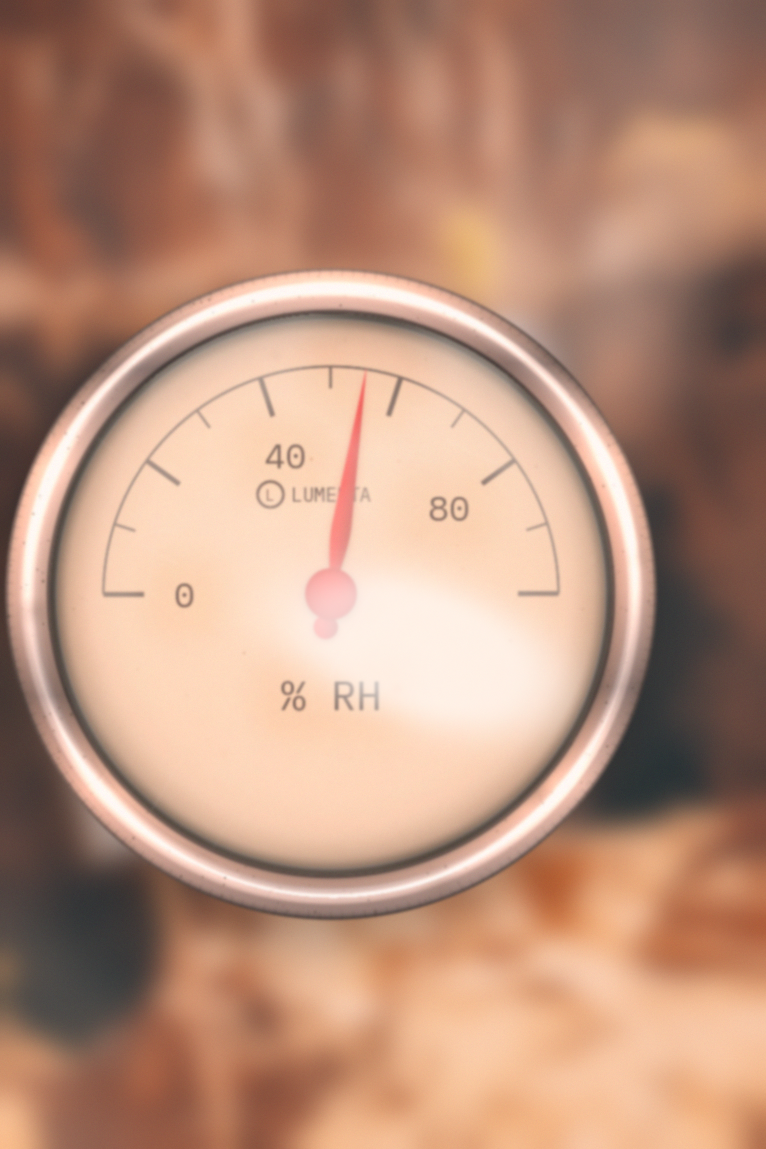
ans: {"value": 55, "unit": "%"}
